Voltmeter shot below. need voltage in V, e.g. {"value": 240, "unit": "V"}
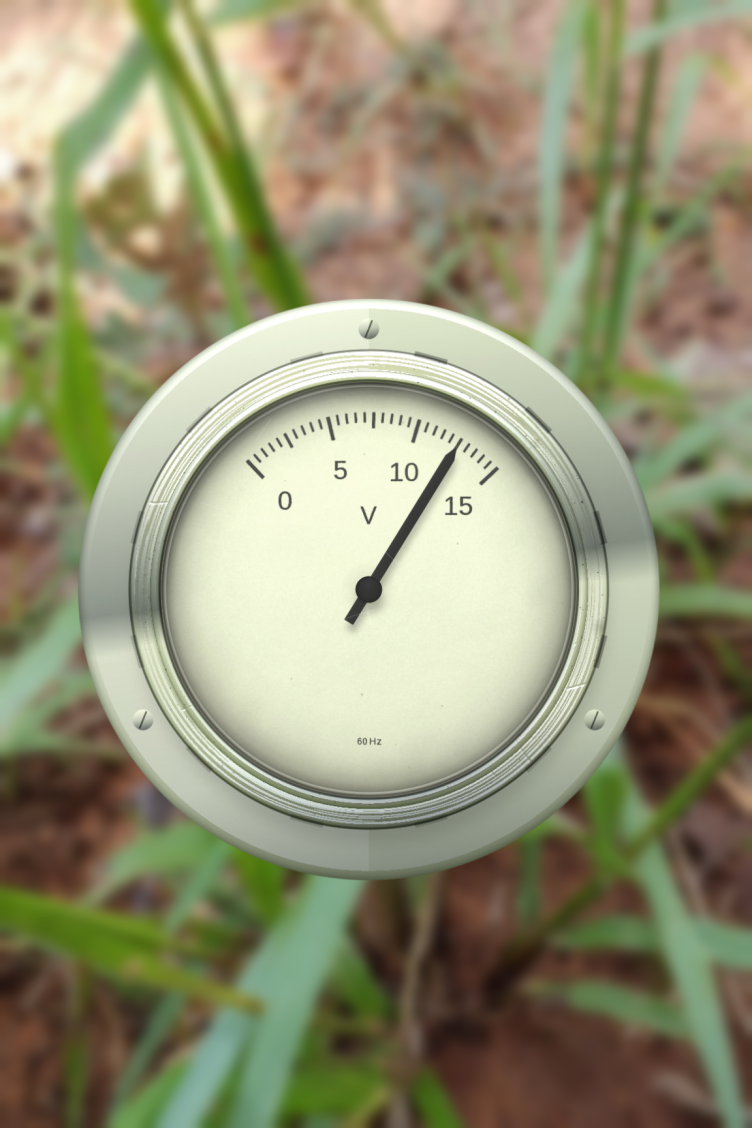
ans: {"value": 12.5, "unit": "V"}
